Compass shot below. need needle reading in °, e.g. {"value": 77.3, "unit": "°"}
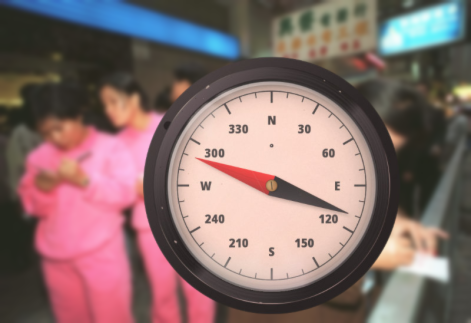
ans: {"value": 290, "unit": "°"}
